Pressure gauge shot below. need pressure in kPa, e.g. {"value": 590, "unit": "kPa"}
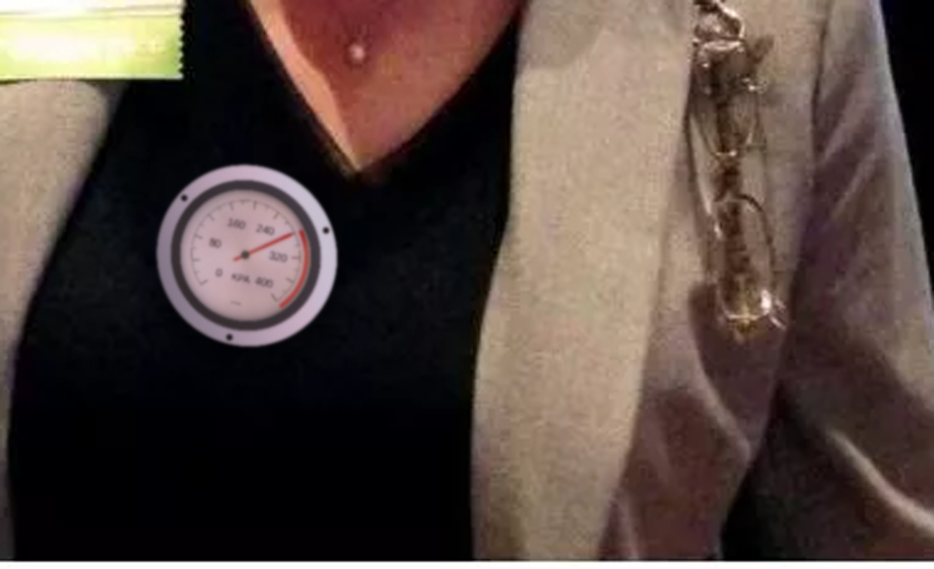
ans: {"value": 280, "unit": "kPa"}
